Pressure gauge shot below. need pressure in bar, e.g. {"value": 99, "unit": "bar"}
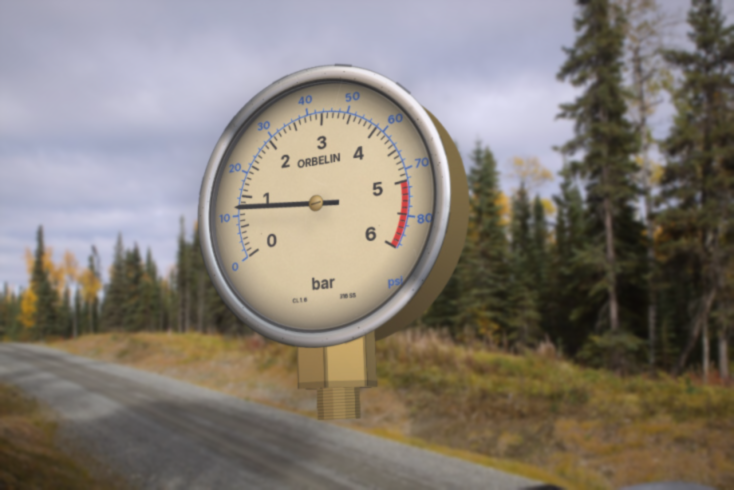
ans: {"value": 0.8, "unit": "bar"}
